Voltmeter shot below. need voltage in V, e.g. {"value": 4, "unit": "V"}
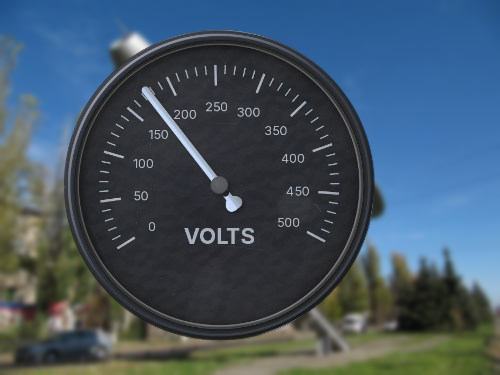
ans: {"value": 175, "unit": "V"}
